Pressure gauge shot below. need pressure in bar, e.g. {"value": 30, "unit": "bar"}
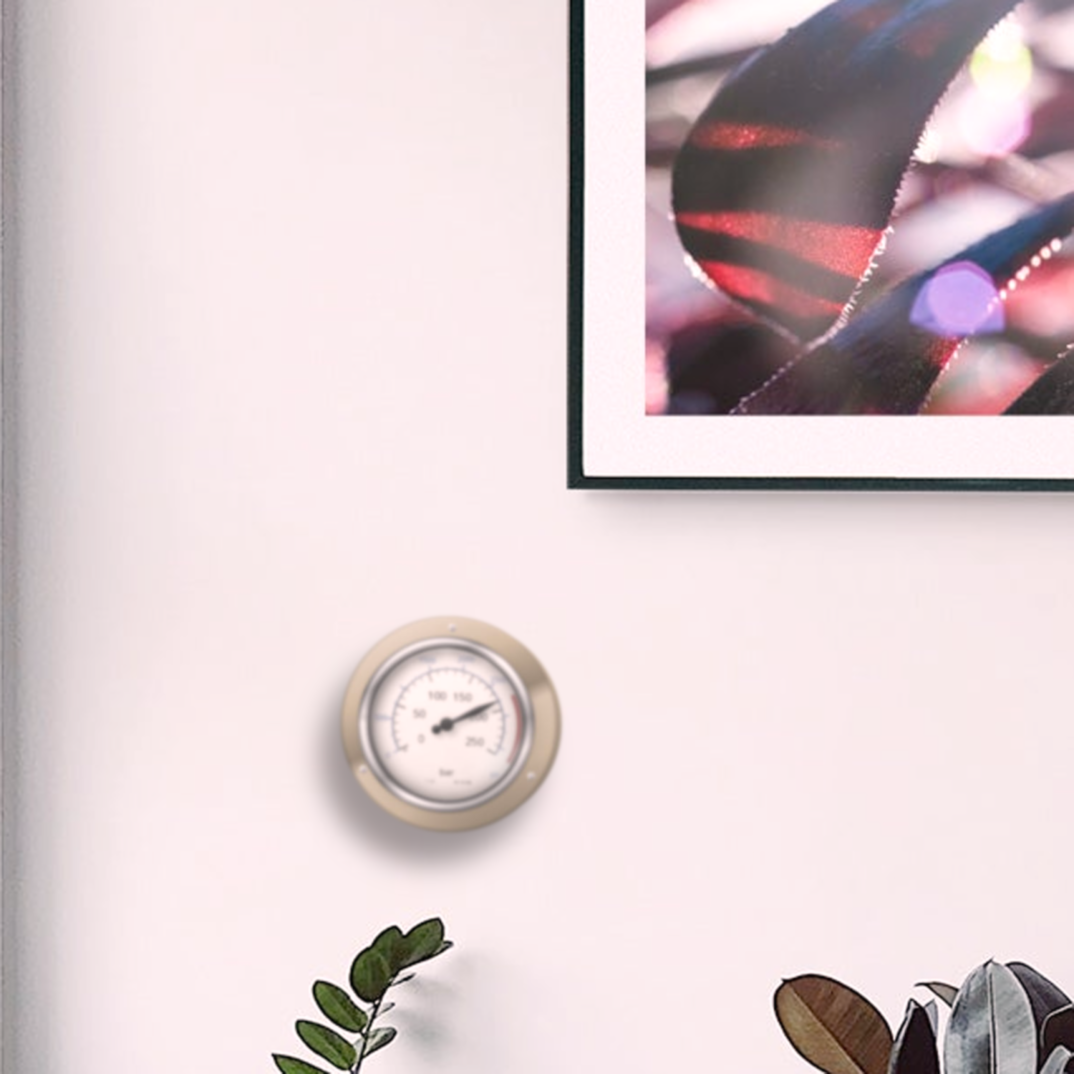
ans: {"value": 190, "unit": "bar"}
